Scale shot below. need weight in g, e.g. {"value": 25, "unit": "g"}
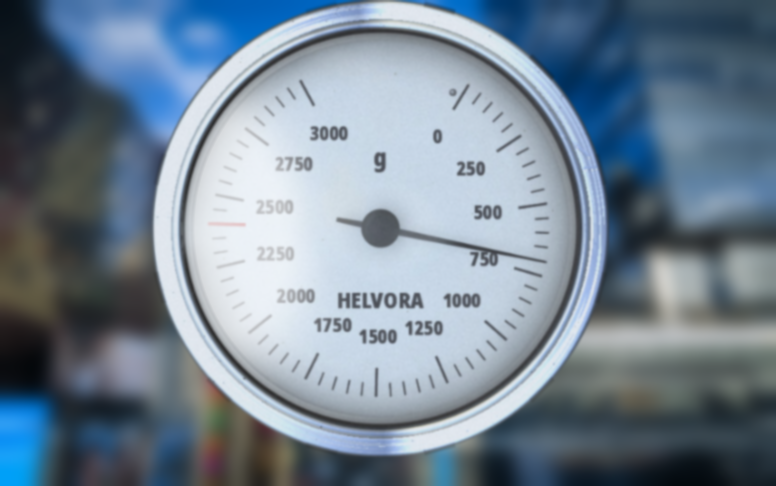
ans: {"value": 700, "unit": "g"}
